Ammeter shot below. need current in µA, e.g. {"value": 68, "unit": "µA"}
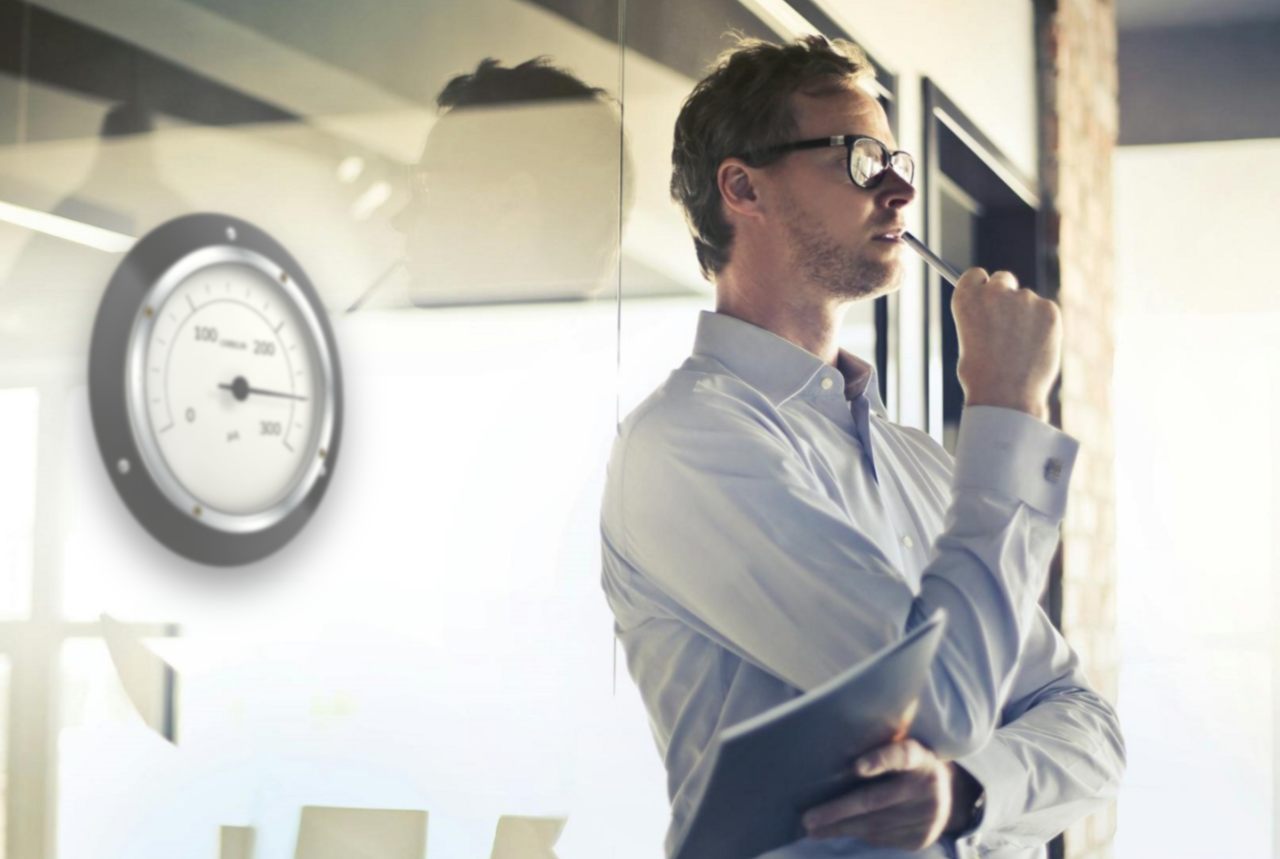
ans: {"value": 260, "unit": "µA"}
